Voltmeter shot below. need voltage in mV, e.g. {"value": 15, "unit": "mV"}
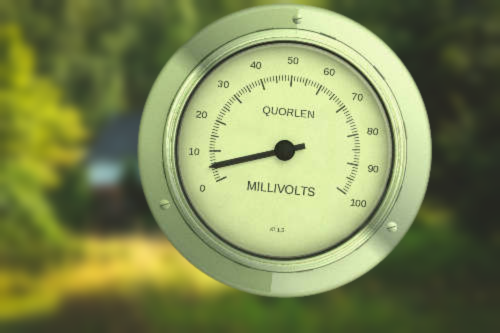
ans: {"value": 5, "unit": "mV"}
